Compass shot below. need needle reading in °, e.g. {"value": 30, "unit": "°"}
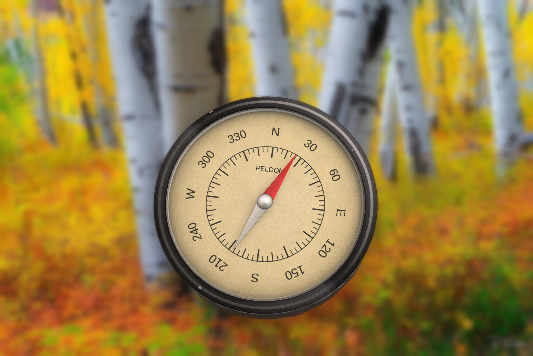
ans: {"value": 25, "unit": "°"}
